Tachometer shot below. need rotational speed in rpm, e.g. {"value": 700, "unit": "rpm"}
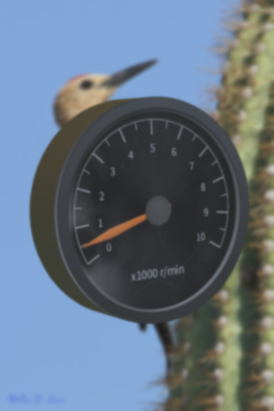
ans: {"value": 500, "unit": "rpm"}
